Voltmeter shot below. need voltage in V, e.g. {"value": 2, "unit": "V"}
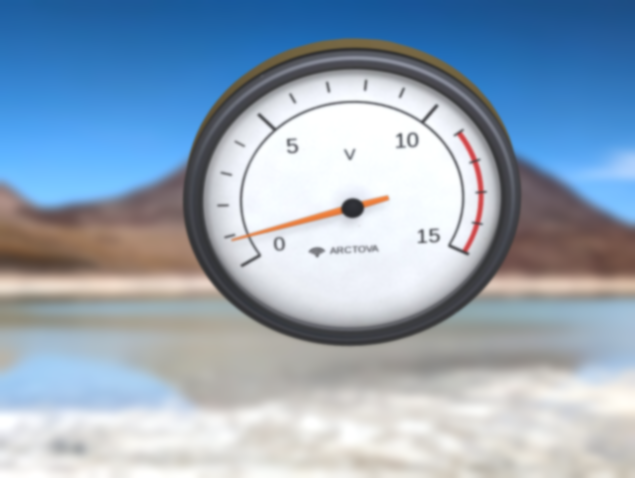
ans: {"value": 1, "unit": "V"}
